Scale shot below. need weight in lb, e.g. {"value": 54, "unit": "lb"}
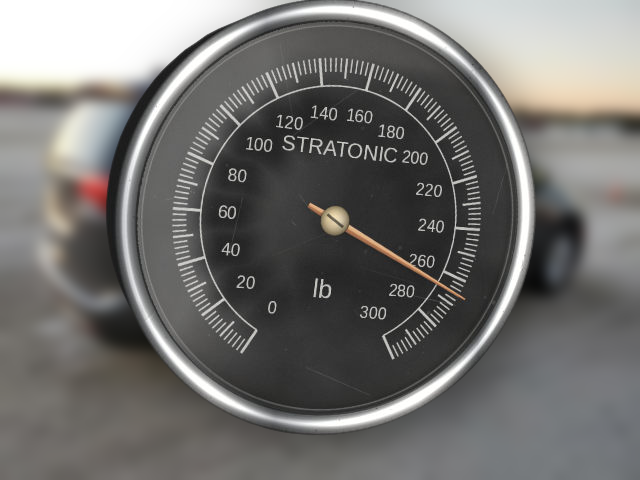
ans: {"value": 266, "unit": "lb"}
